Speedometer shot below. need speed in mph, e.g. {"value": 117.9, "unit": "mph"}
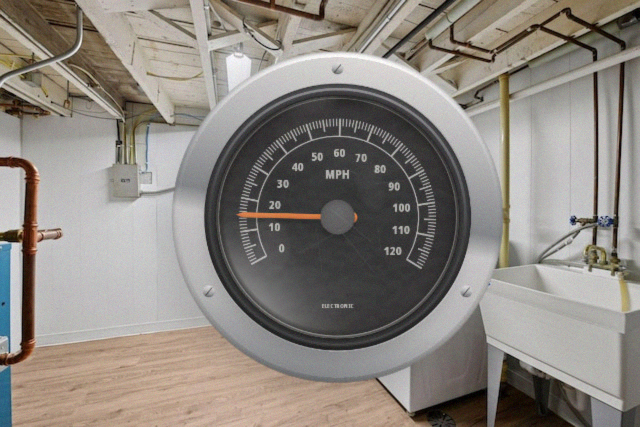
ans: {"value": 15, "unit": "mph"}
